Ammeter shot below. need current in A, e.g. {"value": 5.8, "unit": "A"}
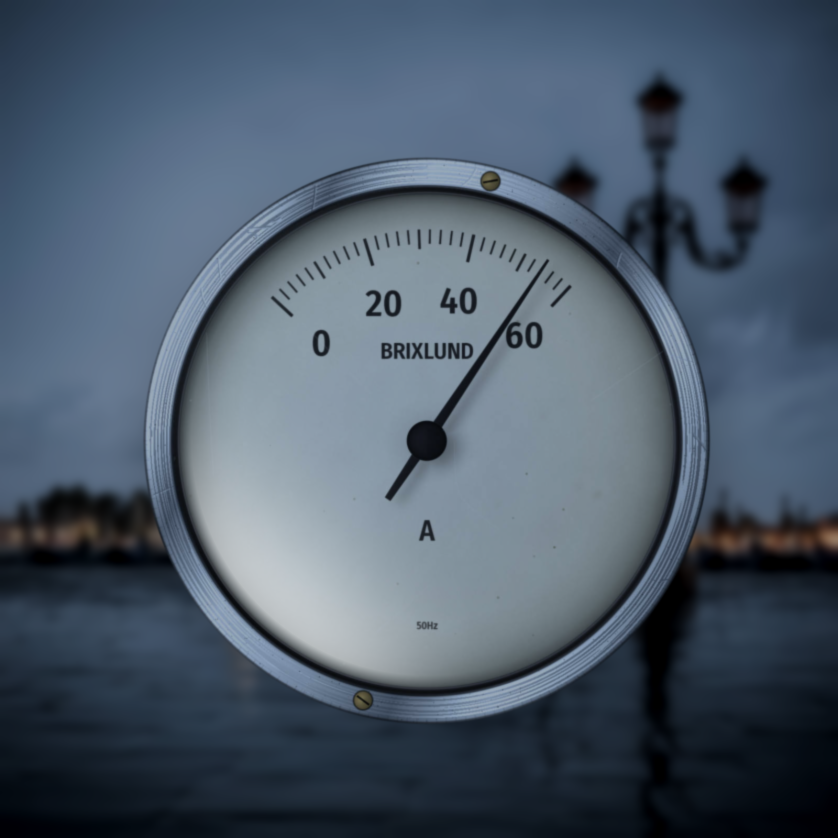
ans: {"value": 54, "unit": "A"}
